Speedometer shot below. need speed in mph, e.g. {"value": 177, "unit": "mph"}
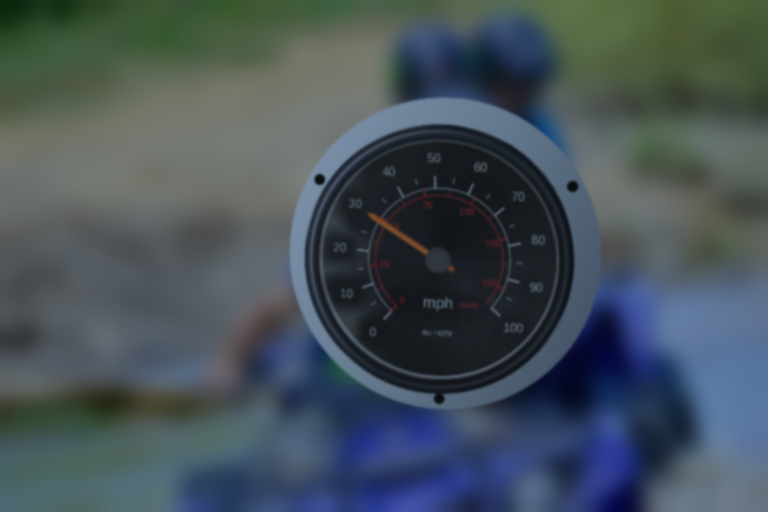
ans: {"value": 30, "unit": "mph"}
